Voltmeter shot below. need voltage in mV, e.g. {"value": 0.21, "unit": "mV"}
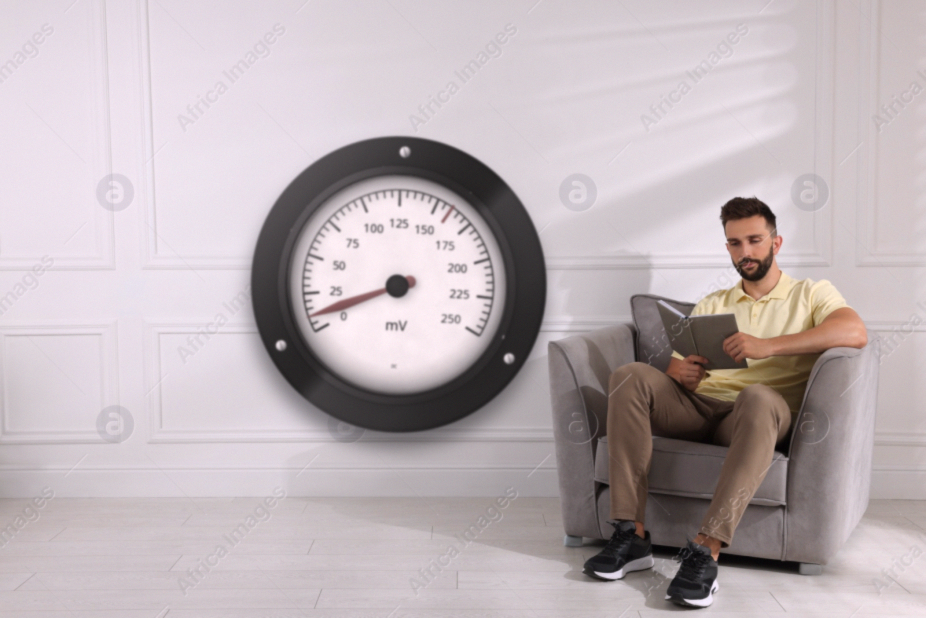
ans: {"value": 10, "unit": "mV"}
